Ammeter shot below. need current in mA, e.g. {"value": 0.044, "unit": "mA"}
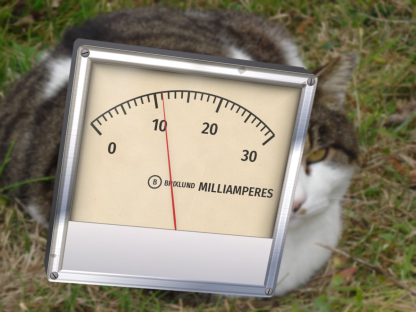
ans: {"value": 11, "unit": "mA"}
